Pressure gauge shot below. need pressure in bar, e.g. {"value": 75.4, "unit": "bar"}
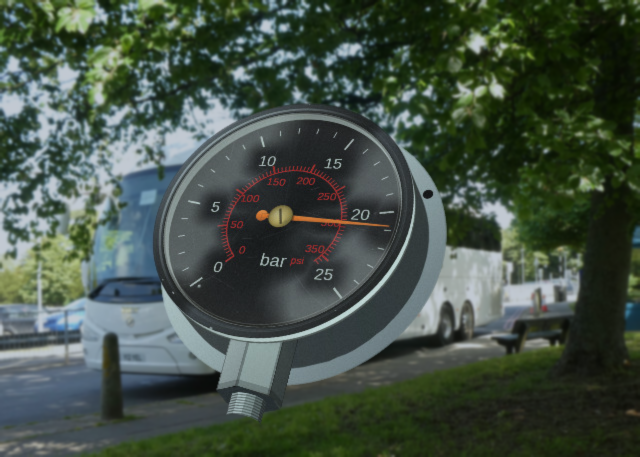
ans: {"value": 21, "unit": "bar"}
